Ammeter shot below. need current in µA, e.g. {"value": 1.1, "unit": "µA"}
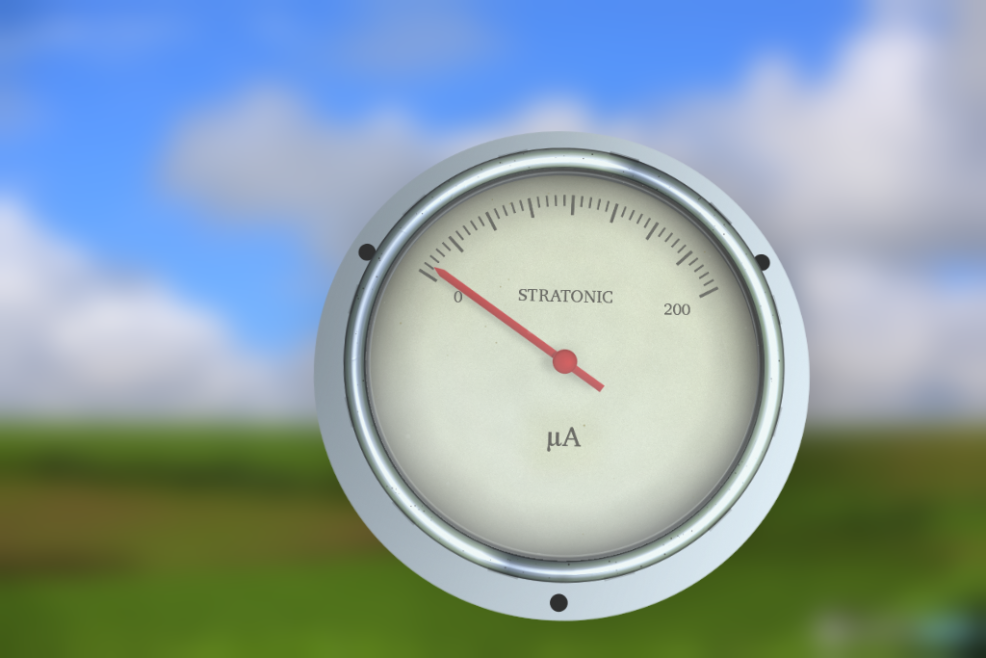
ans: {"value": 5, "unit": "µA"}
